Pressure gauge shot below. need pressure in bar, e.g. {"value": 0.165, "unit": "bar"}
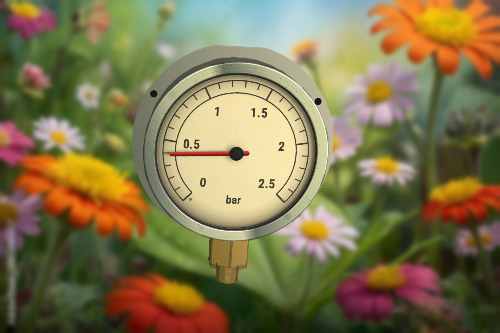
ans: {"value": 0.4, "unit": "bar"}
